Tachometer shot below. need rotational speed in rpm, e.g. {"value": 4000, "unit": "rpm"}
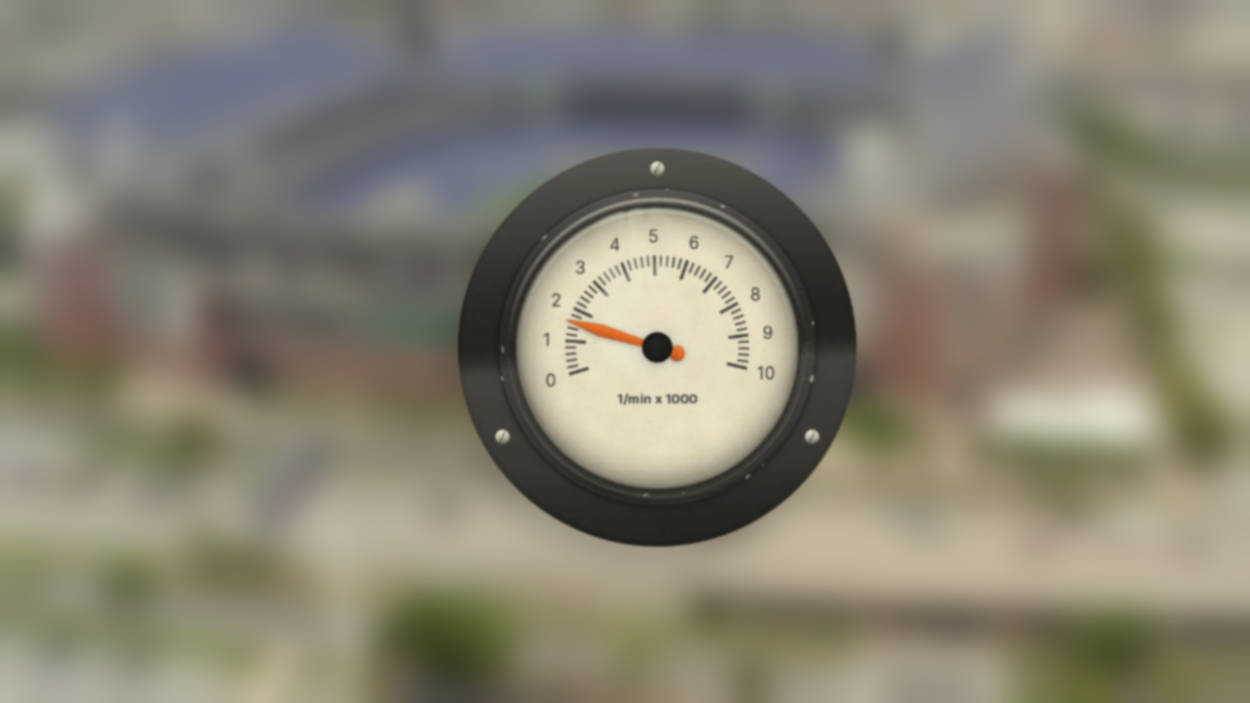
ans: {"value": 1600, "unit": "rpm"}
